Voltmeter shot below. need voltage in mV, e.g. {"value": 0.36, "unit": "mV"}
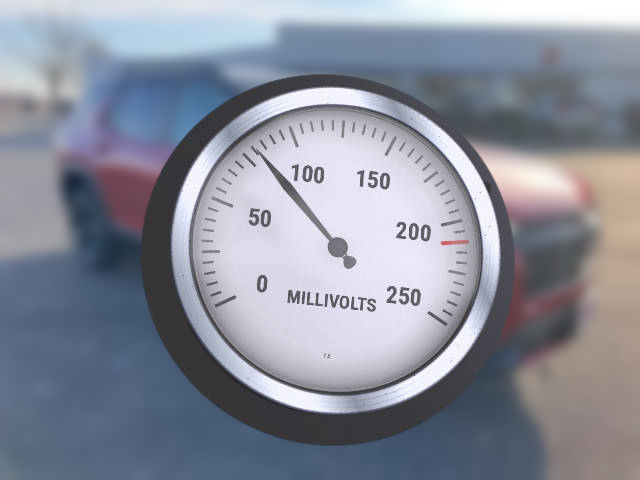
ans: {"value": 80, "unit": "mV"}
